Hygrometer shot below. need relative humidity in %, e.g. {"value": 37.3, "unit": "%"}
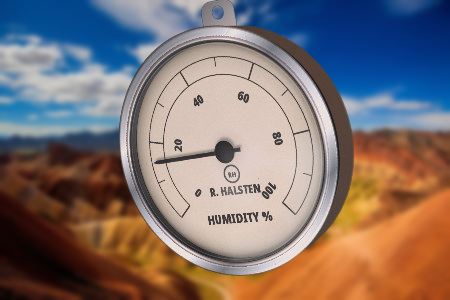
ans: {"value": 15, "unit": "%"}
